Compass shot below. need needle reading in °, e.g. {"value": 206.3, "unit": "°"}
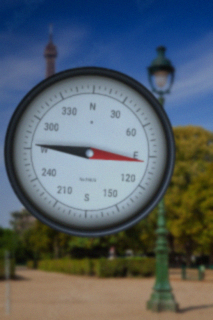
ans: {"value": 95, "unit": "°"}
